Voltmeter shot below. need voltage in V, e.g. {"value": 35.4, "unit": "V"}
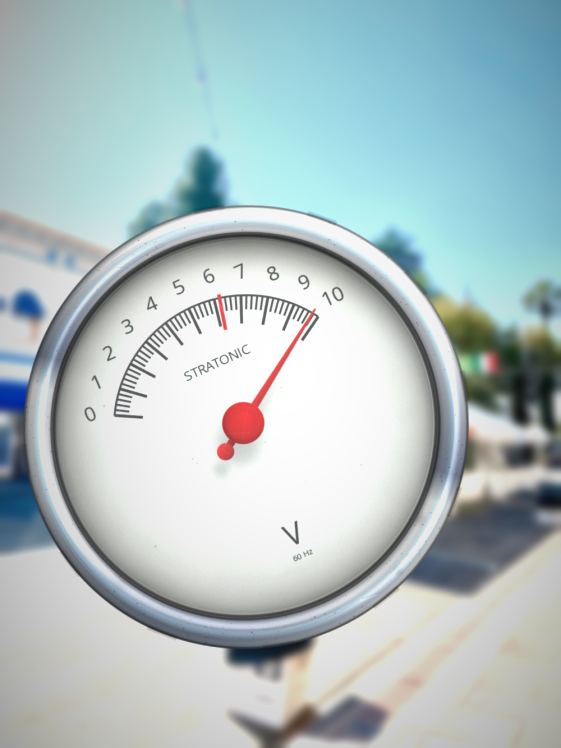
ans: {"value": 9.8, "unit": "V"}
